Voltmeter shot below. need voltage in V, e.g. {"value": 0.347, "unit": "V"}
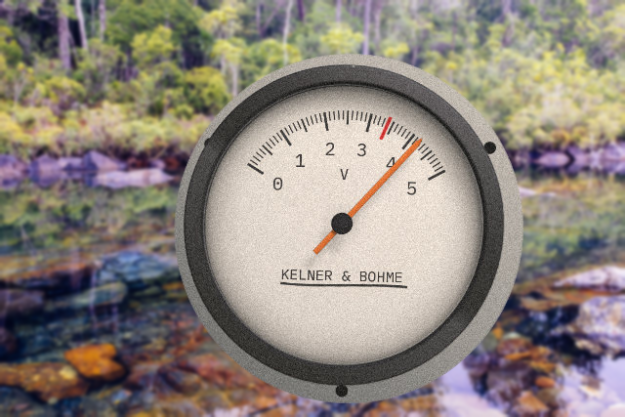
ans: {"value": 4.2, "unit": "V"}
